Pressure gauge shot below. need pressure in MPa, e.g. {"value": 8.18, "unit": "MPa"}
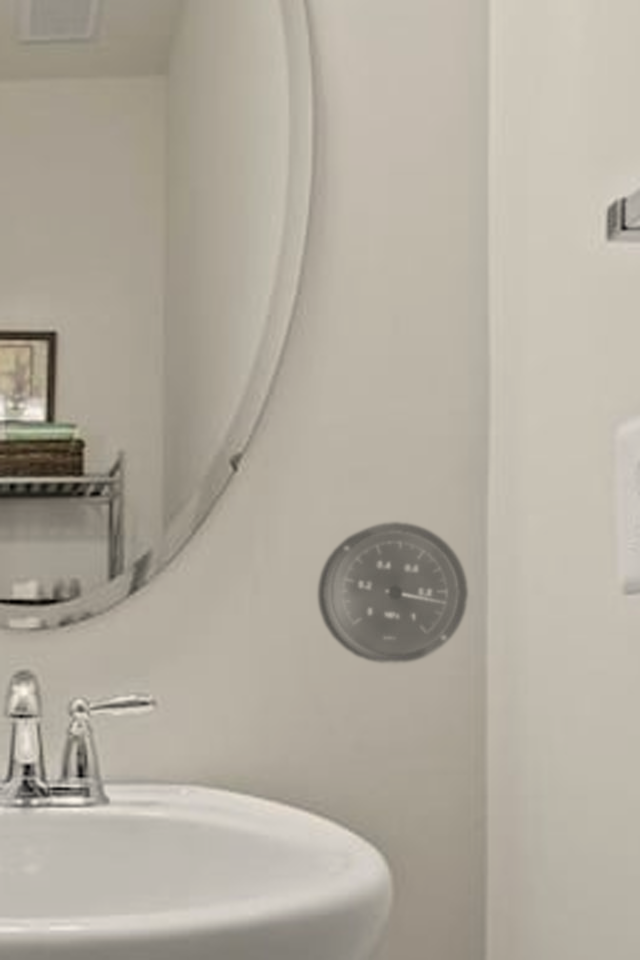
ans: {"value": 0.85, "unit": "MPa"}
